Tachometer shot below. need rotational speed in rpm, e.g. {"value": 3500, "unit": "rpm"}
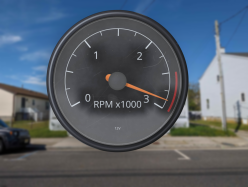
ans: {"value": 2875, "unit": "rpm"}
